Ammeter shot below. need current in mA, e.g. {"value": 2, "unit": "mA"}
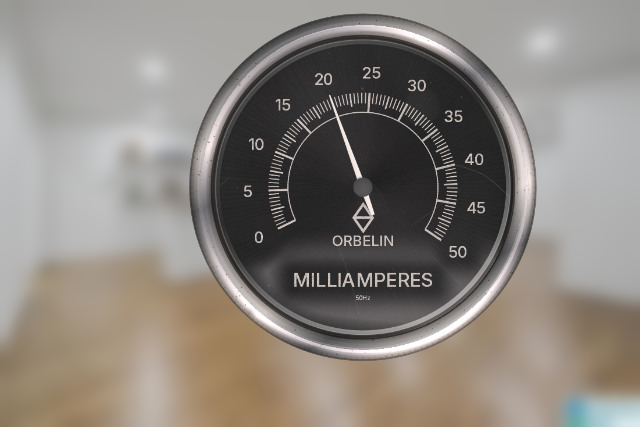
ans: {"value": 20, "unit": "mA"}
